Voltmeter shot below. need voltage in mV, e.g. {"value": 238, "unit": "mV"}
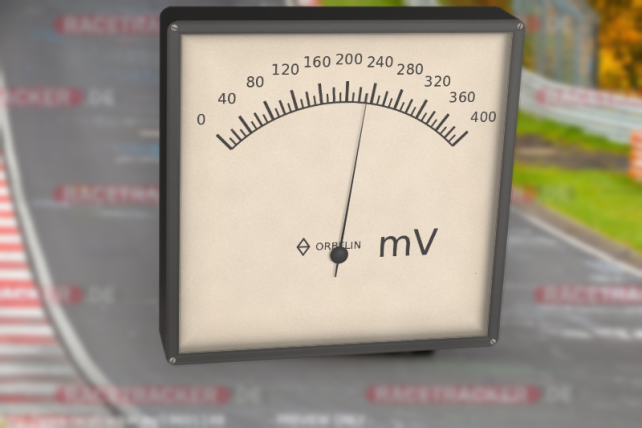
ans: {"value": 230, "unit": "mV"}
